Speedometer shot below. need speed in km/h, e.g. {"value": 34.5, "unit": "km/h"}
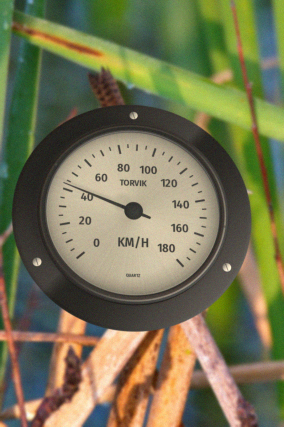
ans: {"value": 42.5, "unit": "km/h"}
